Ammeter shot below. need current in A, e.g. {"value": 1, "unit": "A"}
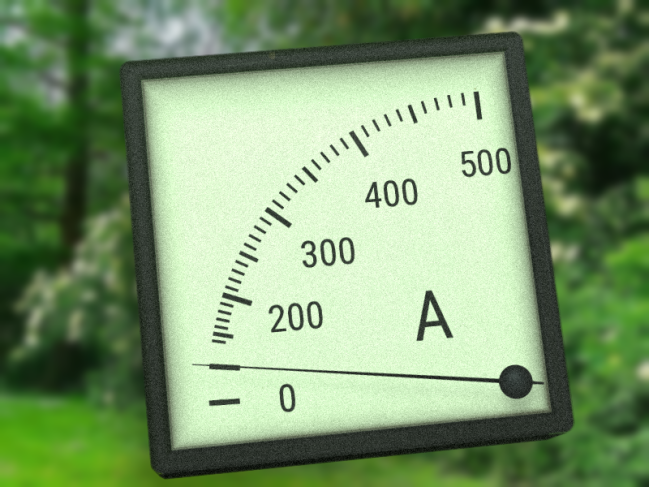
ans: {"value": 100, "unit": "A"}
